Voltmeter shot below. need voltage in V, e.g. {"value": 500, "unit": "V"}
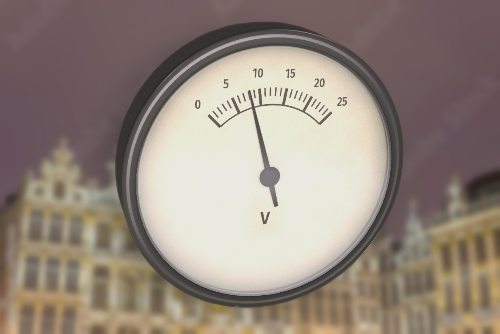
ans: {"value": 8, "unit": "V"}
